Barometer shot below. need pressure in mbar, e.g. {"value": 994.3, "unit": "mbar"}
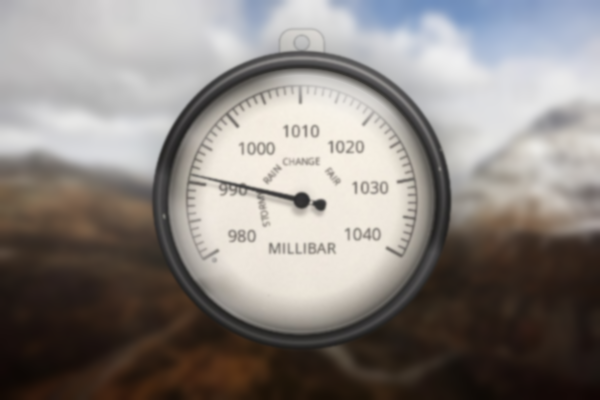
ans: {"value": 991, "unit": "mbar"}
